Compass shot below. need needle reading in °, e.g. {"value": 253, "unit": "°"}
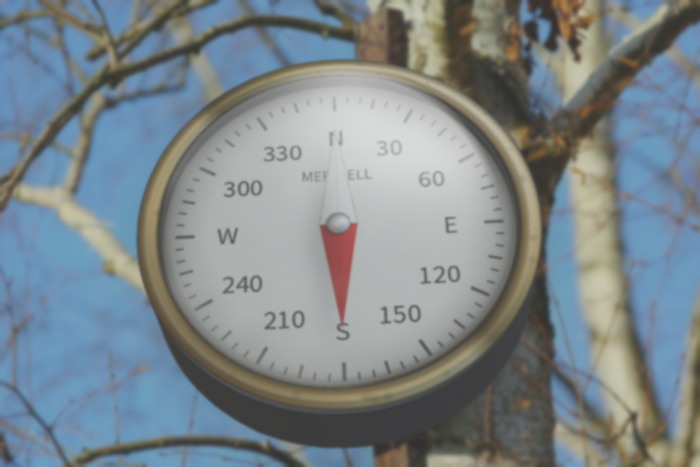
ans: {"value": 180, "unit": "°"}
